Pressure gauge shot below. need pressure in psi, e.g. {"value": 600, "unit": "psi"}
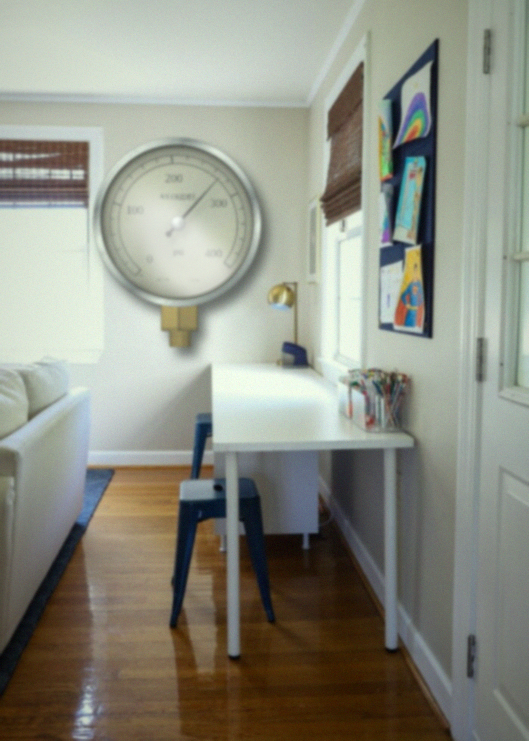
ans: {"value": 270, "unit": "psi"}
